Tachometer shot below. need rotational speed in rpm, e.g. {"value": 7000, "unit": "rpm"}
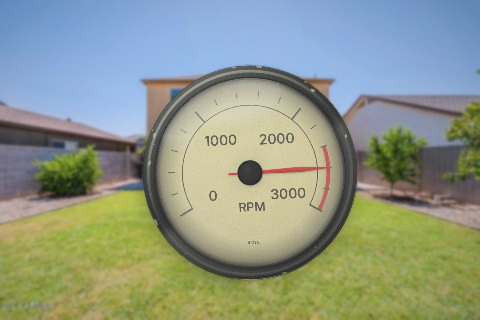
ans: {"value": 2600, "unit": "rpm"}
